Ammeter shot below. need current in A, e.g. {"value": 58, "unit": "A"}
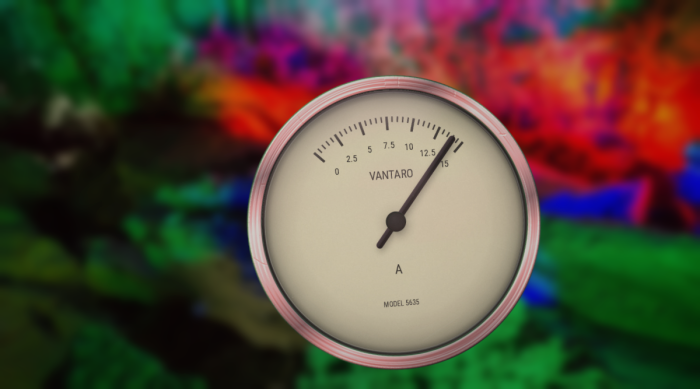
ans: {"value": 14, "unit": "A"}
